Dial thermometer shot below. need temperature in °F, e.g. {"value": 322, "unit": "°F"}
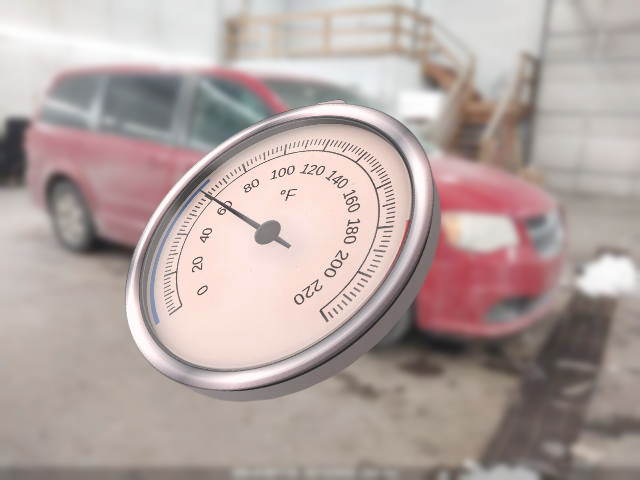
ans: {"value": 60, "unit": "°F"}
